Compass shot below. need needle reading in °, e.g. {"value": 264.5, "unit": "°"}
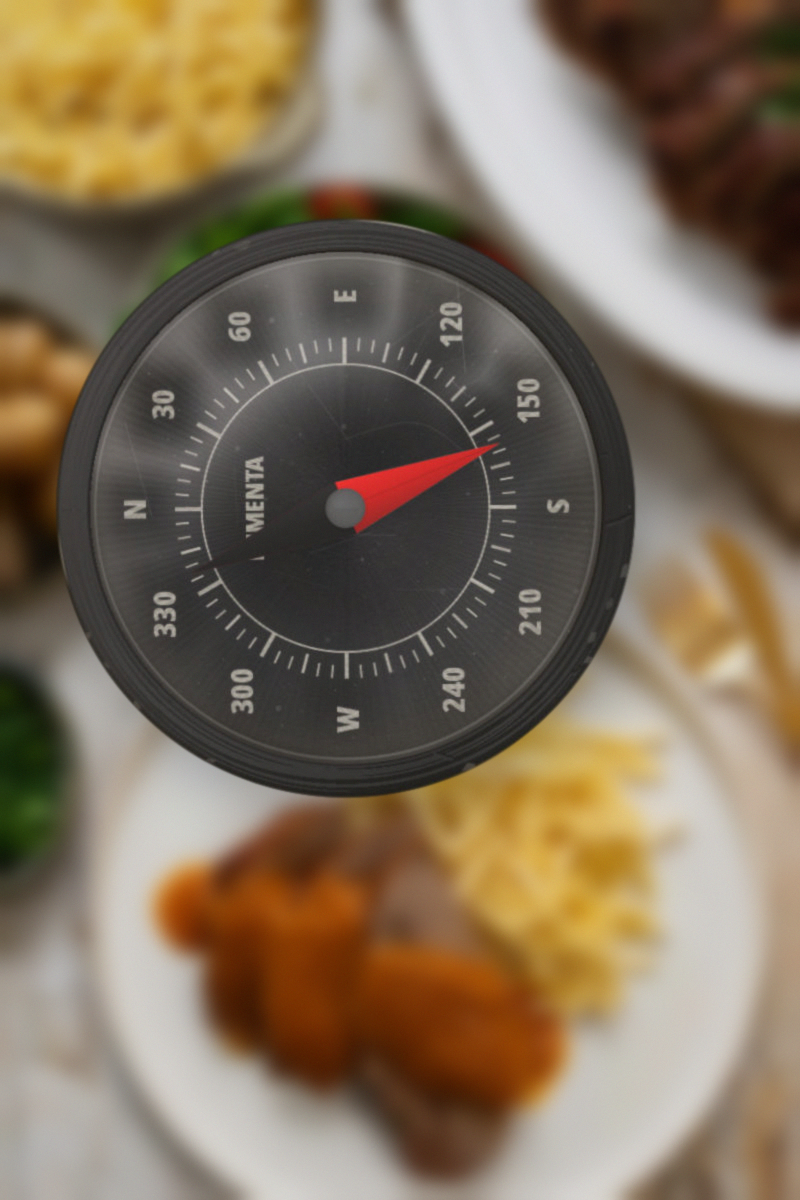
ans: {"value": 157.5, "unit": "°"}
